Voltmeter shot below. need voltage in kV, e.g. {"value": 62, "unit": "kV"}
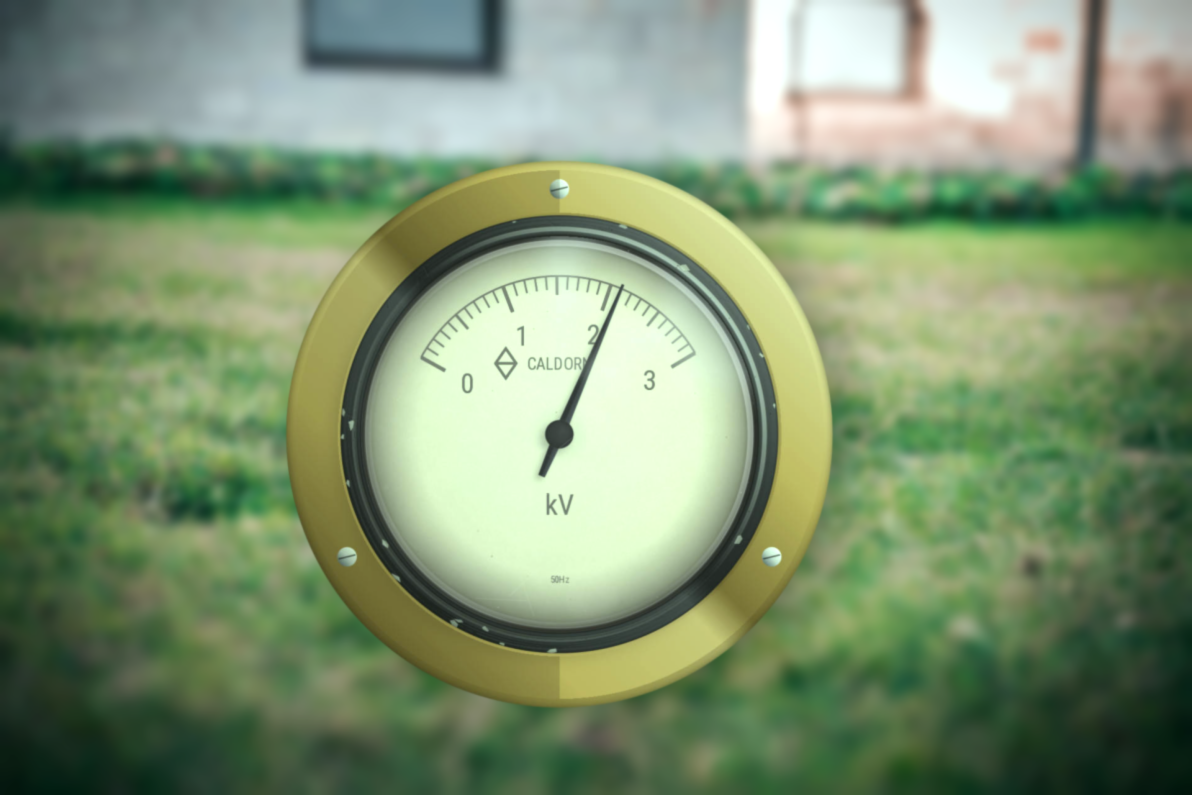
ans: {"value": 2.1, "unit": "kV"}
